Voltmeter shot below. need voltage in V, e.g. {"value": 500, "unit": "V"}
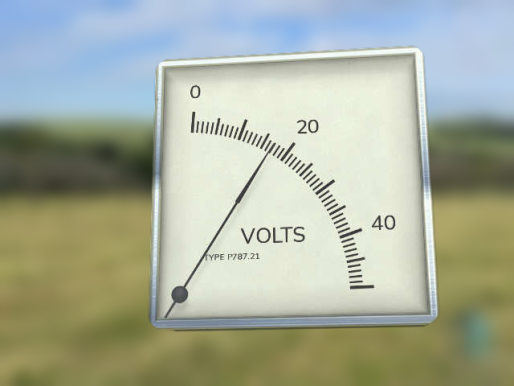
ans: {"value": 17, "unit": "V"}
